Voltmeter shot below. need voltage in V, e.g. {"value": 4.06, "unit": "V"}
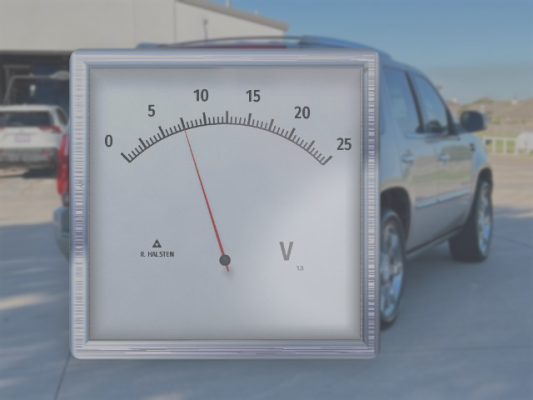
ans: {"value": 7.5, "unit": "V"}
